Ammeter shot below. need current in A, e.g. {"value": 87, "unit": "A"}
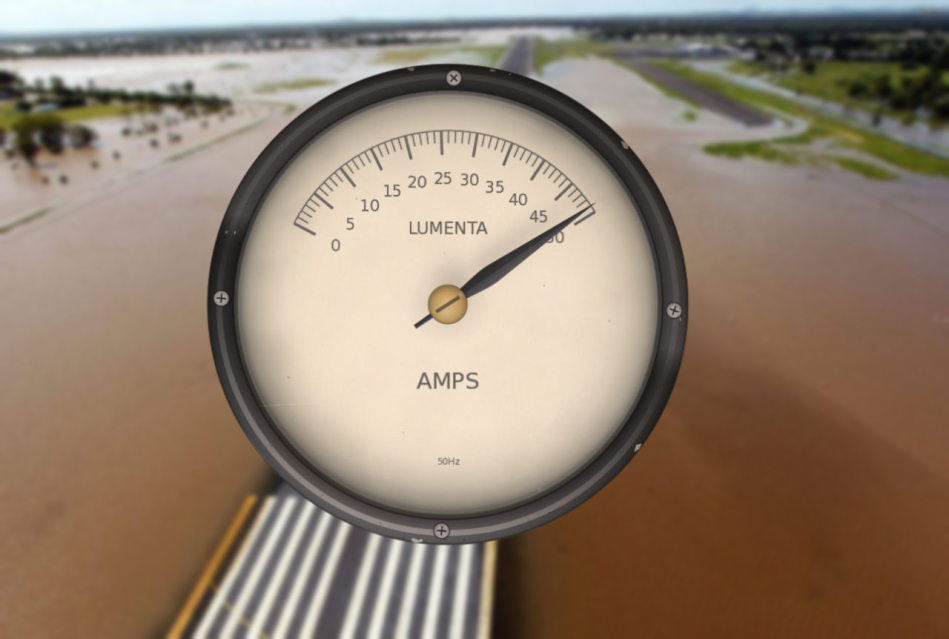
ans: {"value": 49, "unit": "A"}
